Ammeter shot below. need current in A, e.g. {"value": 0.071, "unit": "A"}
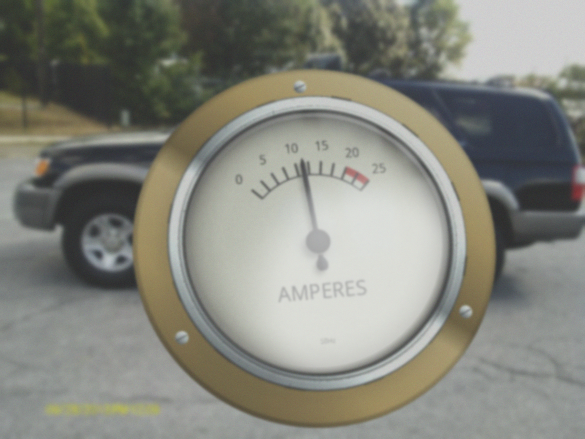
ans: {"value": 11.25, "unit": "A"}
